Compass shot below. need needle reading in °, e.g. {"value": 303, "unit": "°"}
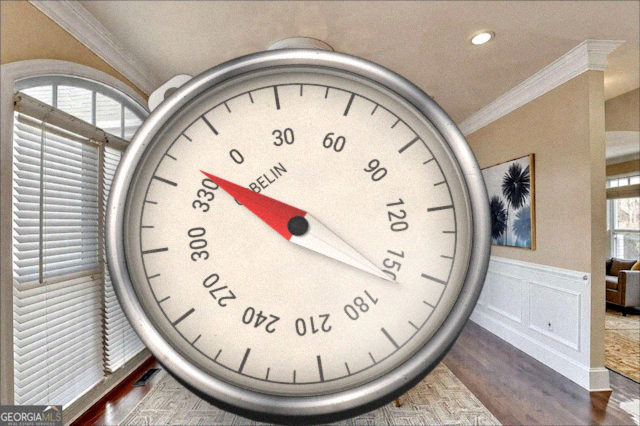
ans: {"value": 340, "unit": "°"}
